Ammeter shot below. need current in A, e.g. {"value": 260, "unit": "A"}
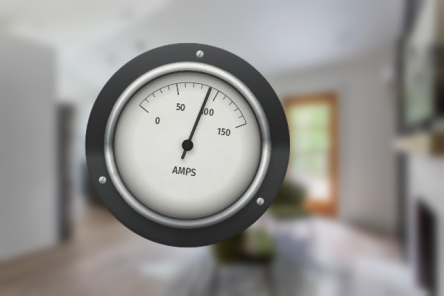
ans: {"value": 90, "unit": "A"}
